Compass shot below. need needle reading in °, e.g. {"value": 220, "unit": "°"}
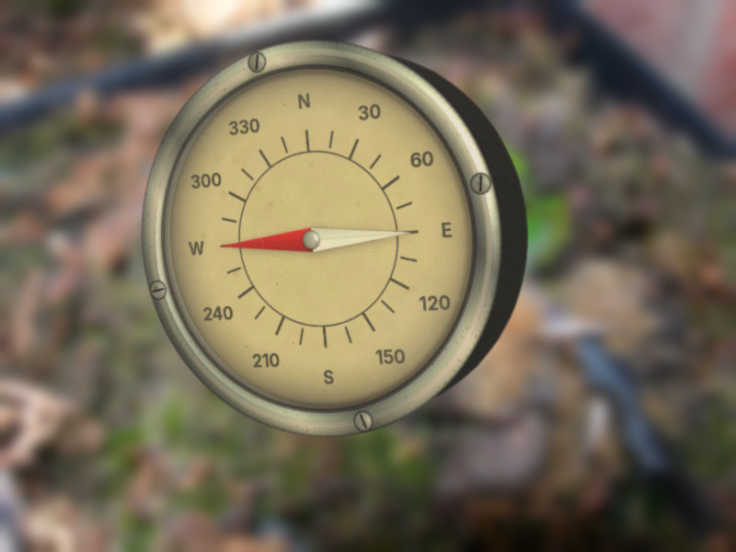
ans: {"value": 270, "unit": "°"}
